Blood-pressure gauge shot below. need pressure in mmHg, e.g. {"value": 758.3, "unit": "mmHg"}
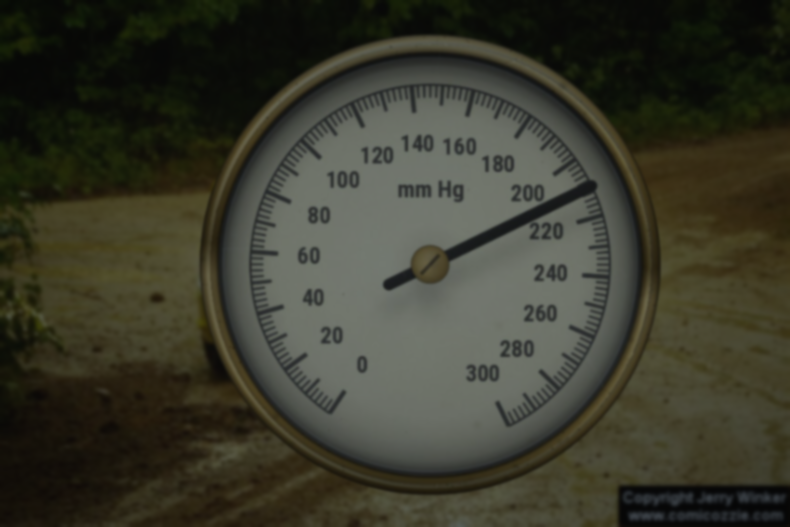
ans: {"value": 210, "unit": "mmHg"}
